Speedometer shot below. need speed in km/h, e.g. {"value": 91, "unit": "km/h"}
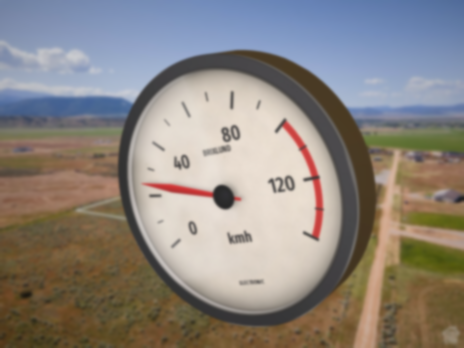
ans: {"value": 25, "unit": "km/h"}
